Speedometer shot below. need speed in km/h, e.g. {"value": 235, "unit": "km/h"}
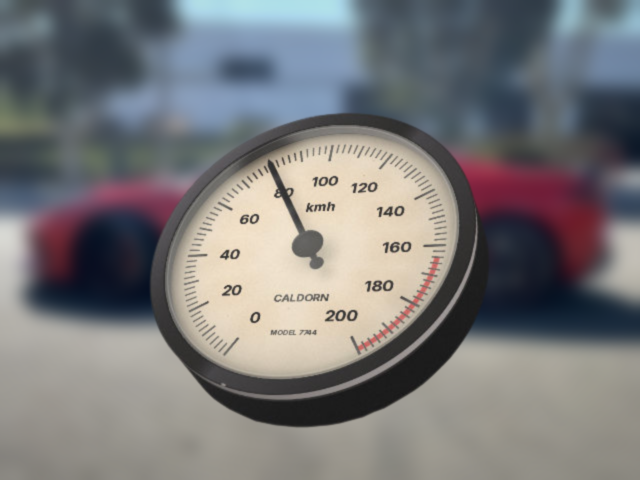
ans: {"value": 80, "unit": "km/h"}
